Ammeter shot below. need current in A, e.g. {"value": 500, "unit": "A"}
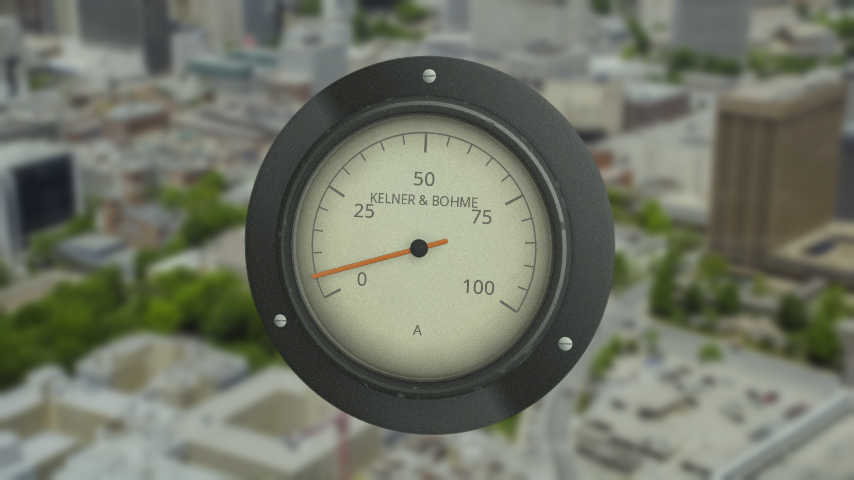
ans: {"value": 5, "unit": "A"}
